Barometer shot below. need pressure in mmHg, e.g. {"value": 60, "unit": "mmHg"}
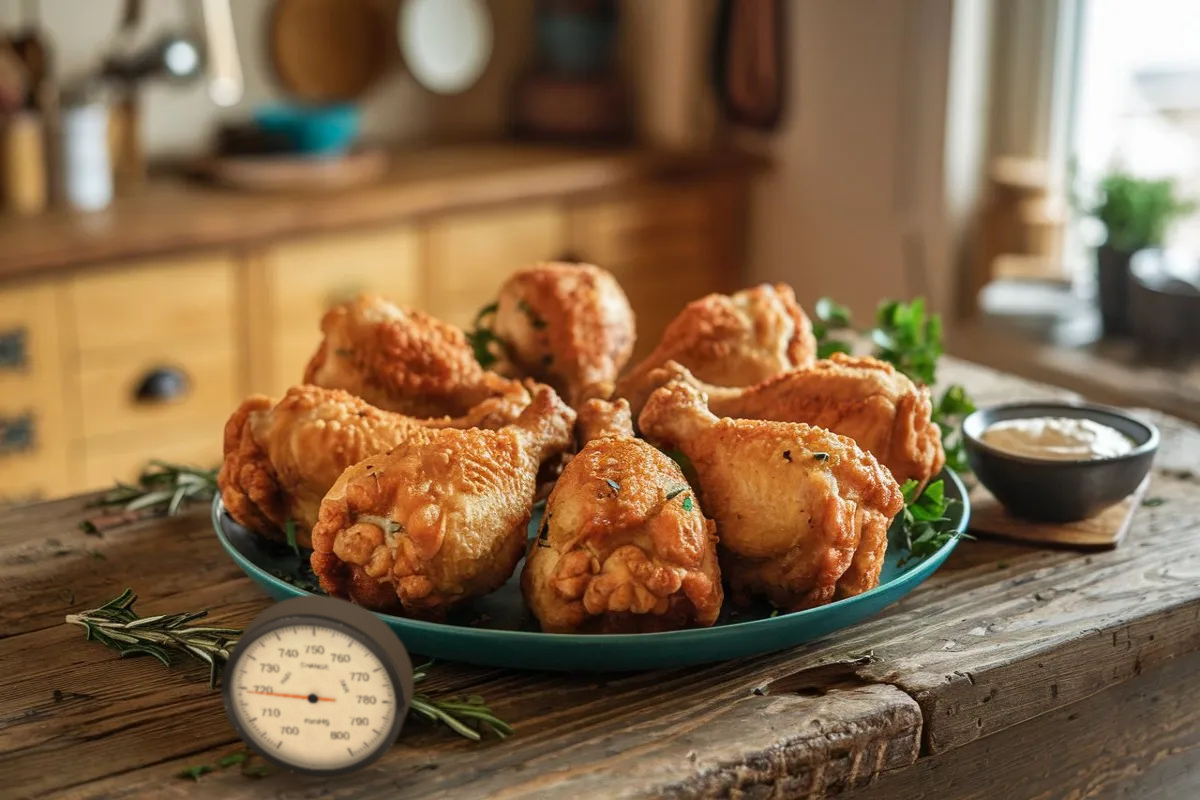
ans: {"value": 720, "unit": "mmHg"}
